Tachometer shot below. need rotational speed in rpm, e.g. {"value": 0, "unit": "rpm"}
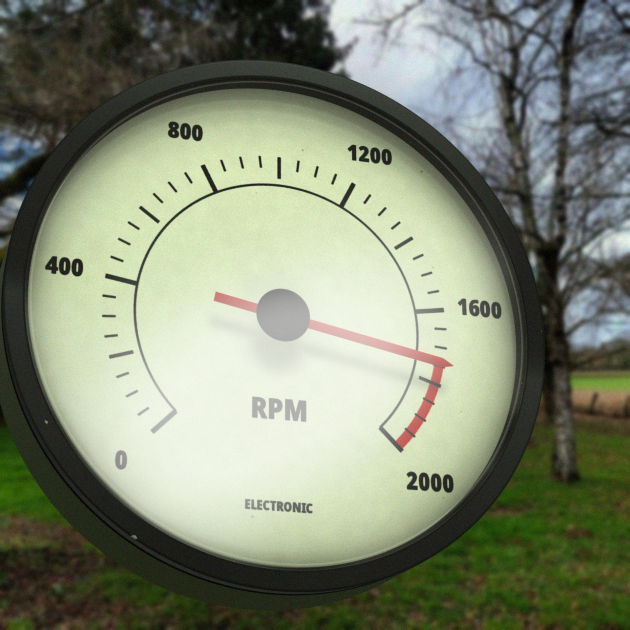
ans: {"value": 1750, "unit": "rpm"}
